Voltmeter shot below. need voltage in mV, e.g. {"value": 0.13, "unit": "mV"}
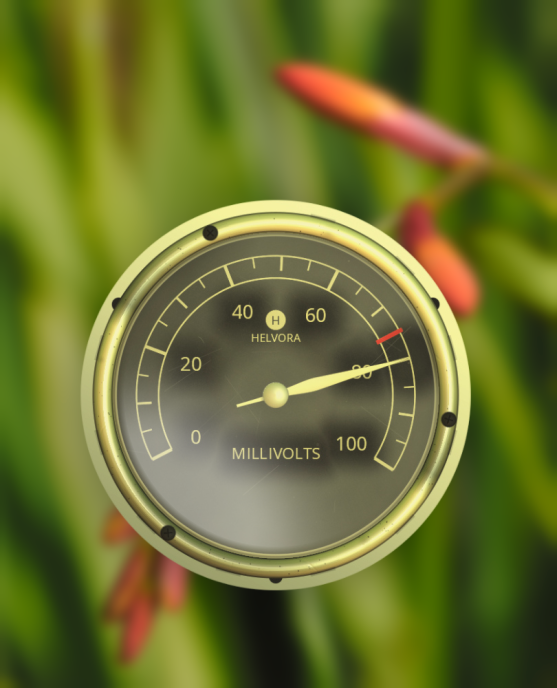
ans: {"value": 80, "unit": "mV"}
